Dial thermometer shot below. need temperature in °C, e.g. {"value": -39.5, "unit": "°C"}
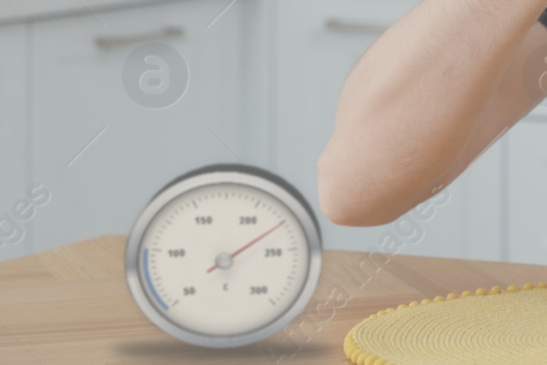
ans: {"value": 225, "unit": "°C"}
